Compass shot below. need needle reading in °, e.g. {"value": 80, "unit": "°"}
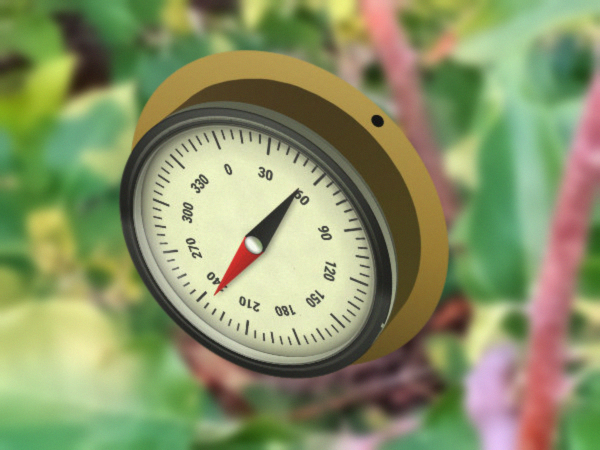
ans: {"value": 235, "unit": "°"}
